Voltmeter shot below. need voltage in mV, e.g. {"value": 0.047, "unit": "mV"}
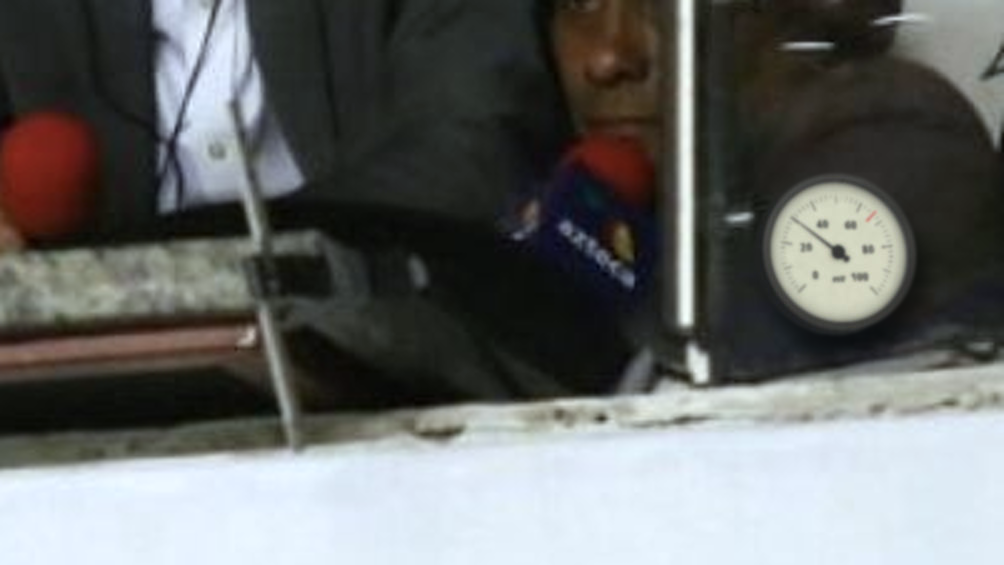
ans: {"value": 30, "unit": "mV"}
